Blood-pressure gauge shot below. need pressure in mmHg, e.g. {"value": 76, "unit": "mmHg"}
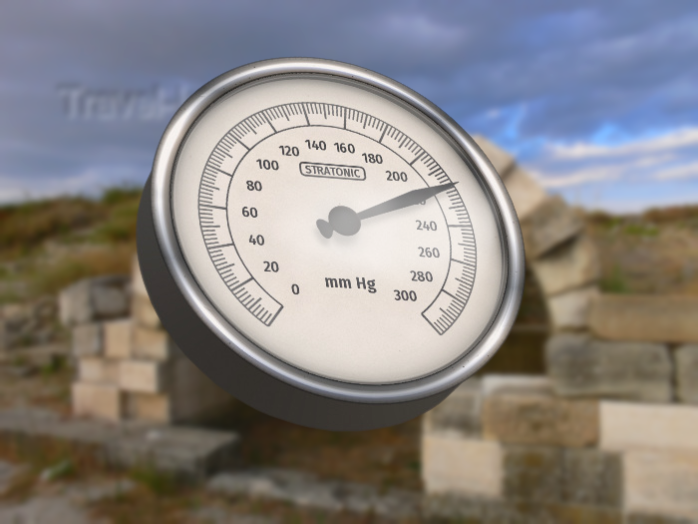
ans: {"value": 220, "unit": "mmHg"}
